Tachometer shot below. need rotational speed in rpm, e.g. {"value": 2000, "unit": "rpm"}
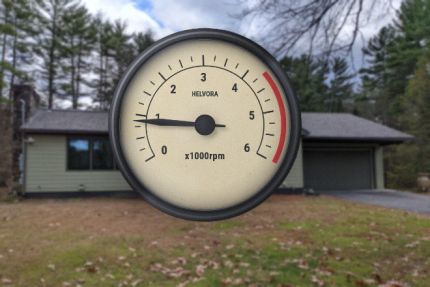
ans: {"value": 875, "unit": "rpm"}
